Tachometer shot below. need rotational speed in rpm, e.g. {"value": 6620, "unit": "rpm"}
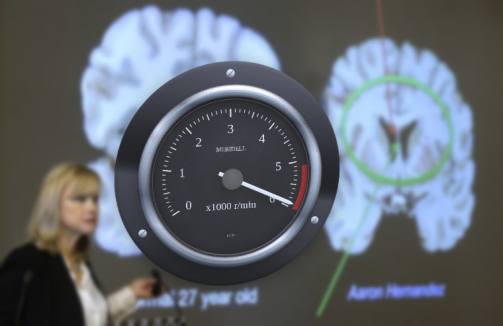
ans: {"value": 5900, "unit": "rpm"}
